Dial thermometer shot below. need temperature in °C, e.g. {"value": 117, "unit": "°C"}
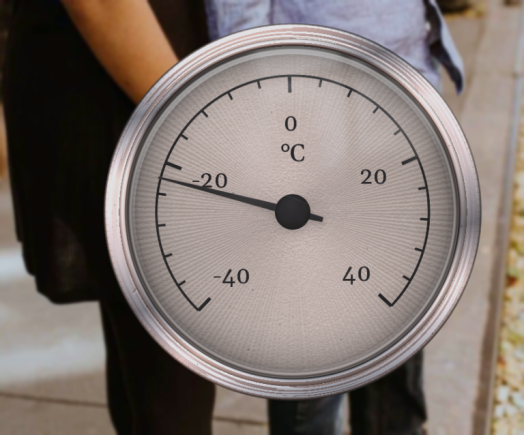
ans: {"value": -22, "unit": "°C"}
